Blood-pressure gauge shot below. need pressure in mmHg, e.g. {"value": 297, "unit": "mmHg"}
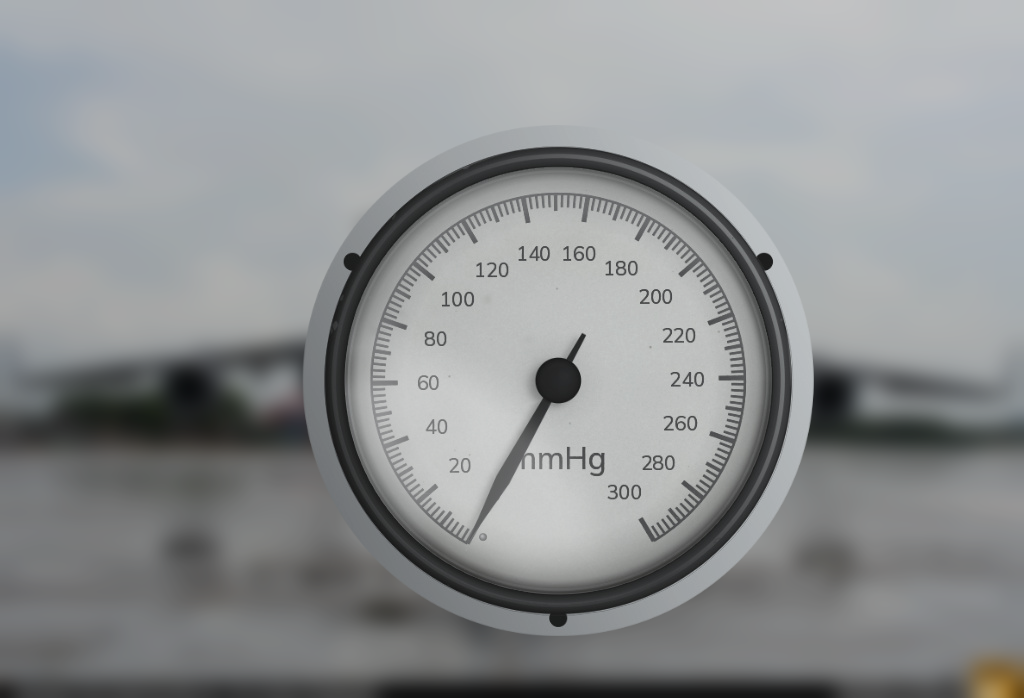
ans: {"value": 0, "unit": "mmHg"}
